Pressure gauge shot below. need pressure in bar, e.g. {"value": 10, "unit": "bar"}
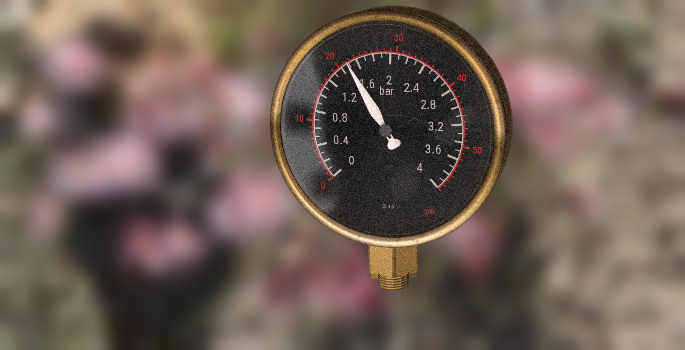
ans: {"value": 1.5, "unit": "bar"}
